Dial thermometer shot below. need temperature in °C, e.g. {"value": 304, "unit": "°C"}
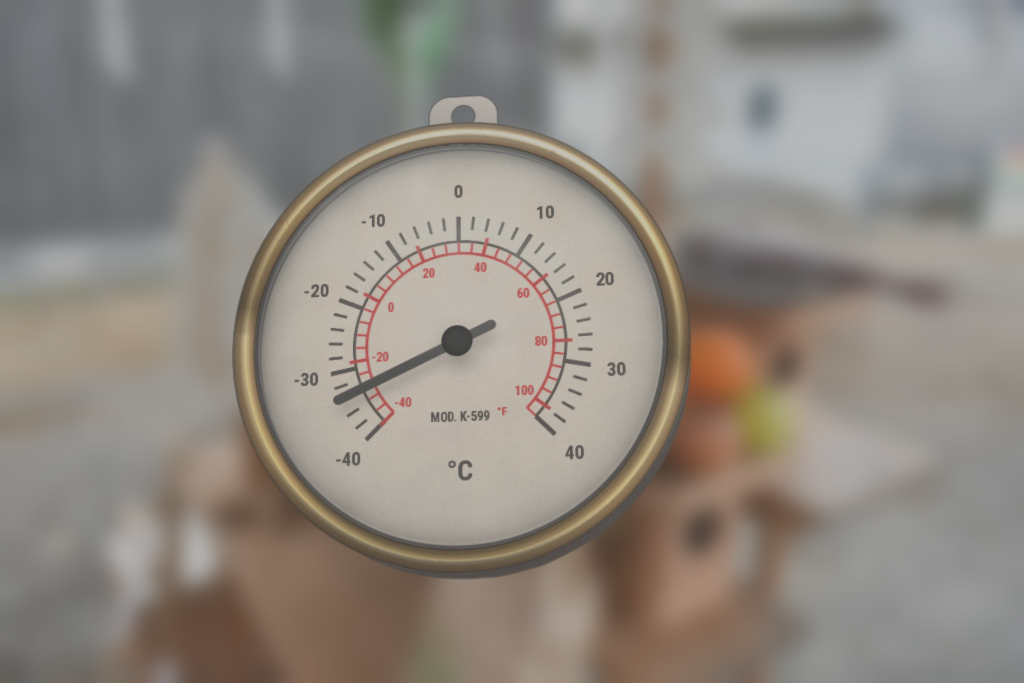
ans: {"value": -34, "unit": "°C"}
